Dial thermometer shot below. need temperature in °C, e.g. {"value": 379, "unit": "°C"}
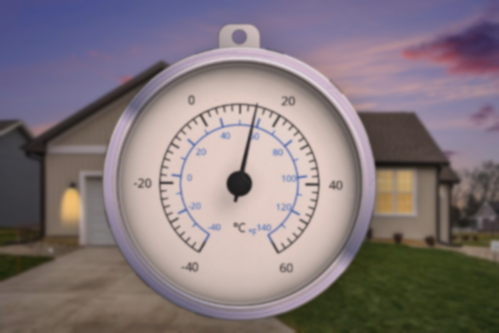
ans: {"value": 14, "unit": "°C"}
